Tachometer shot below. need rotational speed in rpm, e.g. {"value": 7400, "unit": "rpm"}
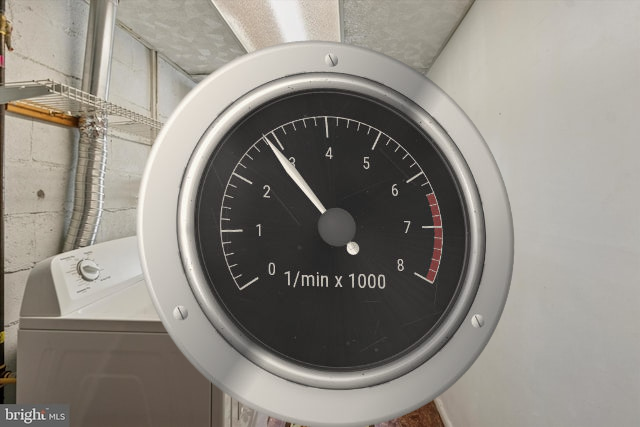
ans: {"value": 2800, "unit": "rpm"}
